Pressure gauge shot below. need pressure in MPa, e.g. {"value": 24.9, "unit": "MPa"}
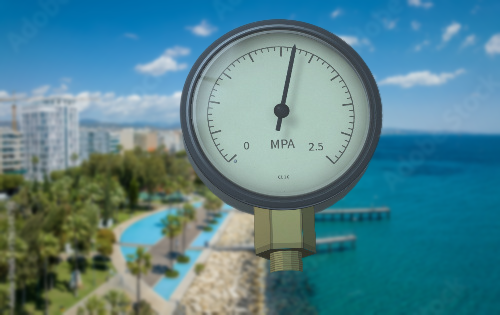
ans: {"value": 1.35, "unit": "MPa"}
